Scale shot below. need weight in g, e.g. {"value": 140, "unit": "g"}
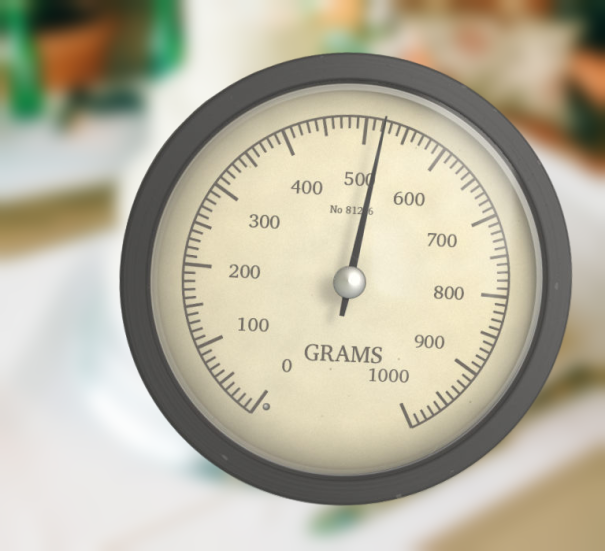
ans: {"value": 520, "unit": "g"}
